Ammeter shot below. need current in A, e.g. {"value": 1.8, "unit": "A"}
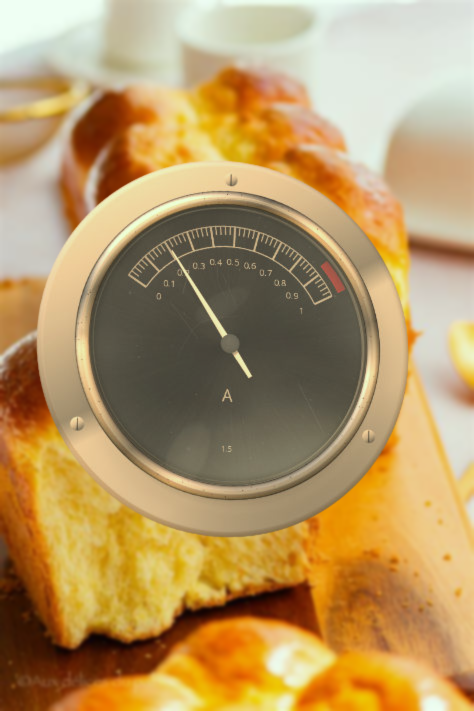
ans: {"value": 0.2, "unit": "A"}
